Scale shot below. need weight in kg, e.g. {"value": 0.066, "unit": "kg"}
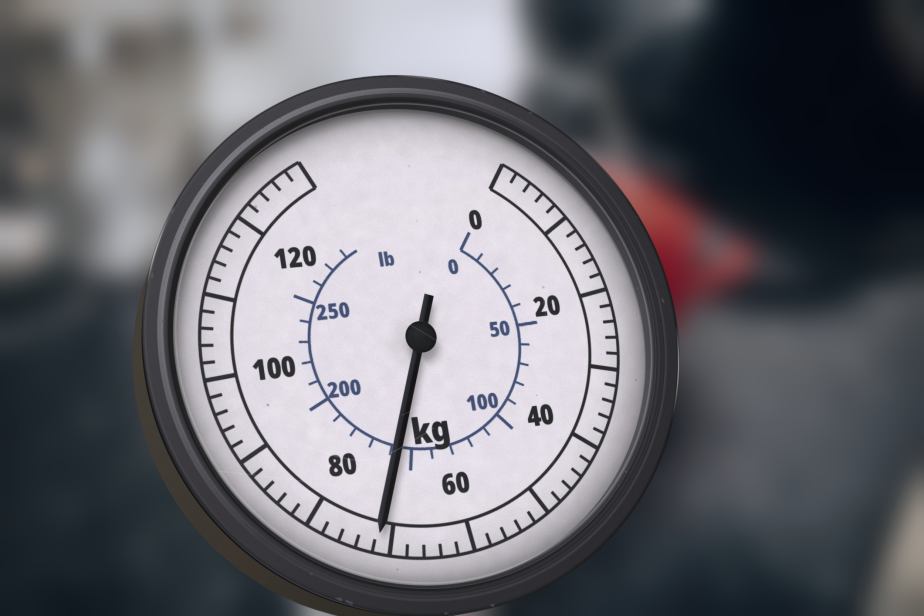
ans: {"value": 72, "unit": "kg"}
